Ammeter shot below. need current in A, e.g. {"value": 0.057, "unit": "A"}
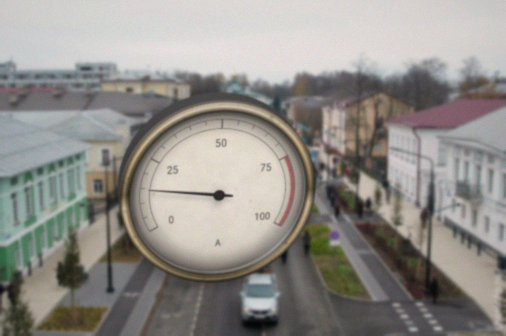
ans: {"value": 15, "unit": "A"}
